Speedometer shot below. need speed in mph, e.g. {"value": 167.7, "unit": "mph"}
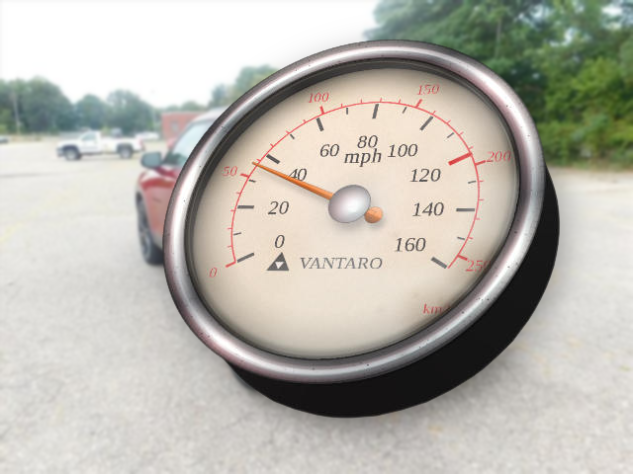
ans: {"value": 35, "unit": "mph"}
